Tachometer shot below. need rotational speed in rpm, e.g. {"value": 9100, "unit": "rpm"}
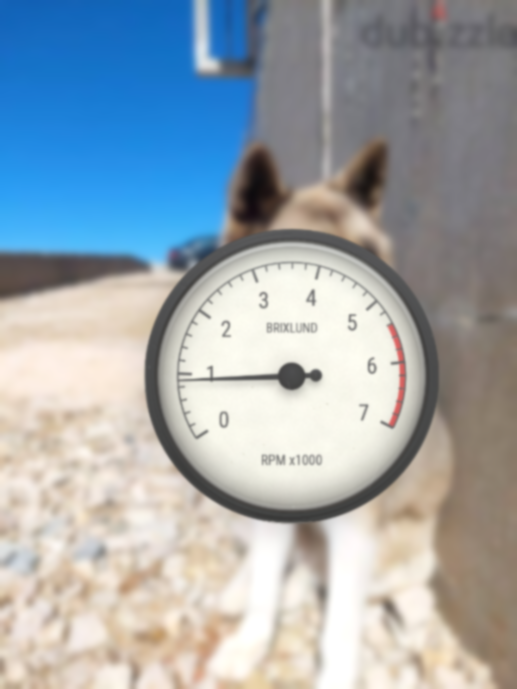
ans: {"value": 900, "unit": "rpm"}
